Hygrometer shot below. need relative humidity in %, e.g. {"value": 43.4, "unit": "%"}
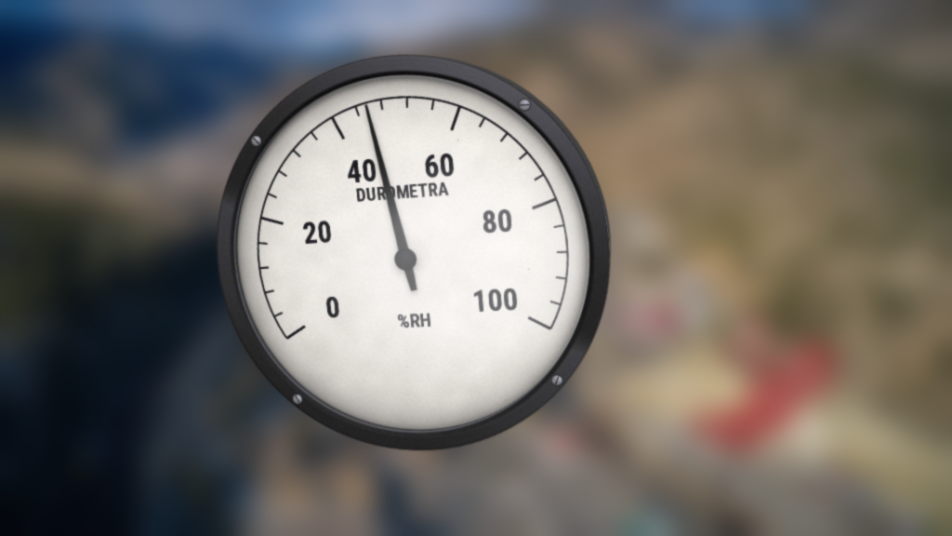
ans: {"value": 46, "unit": "%"}
